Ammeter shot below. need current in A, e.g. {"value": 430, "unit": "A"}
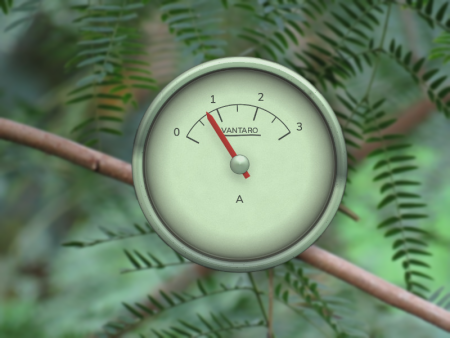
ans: {"value": 0.75, "unit": "A"}
